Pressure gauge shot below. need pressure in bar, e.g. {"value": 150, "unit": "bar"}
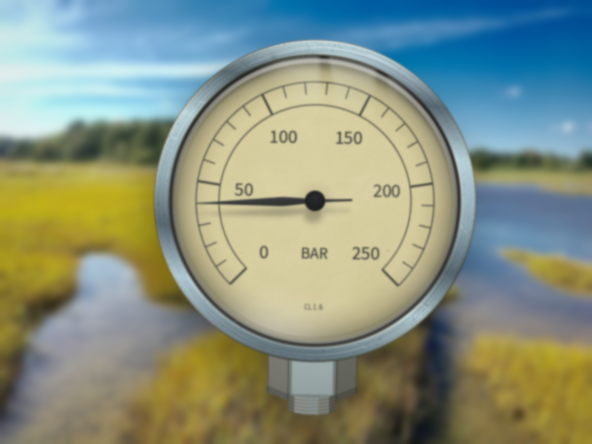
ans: {"value": 40, "unit": "bar"}
